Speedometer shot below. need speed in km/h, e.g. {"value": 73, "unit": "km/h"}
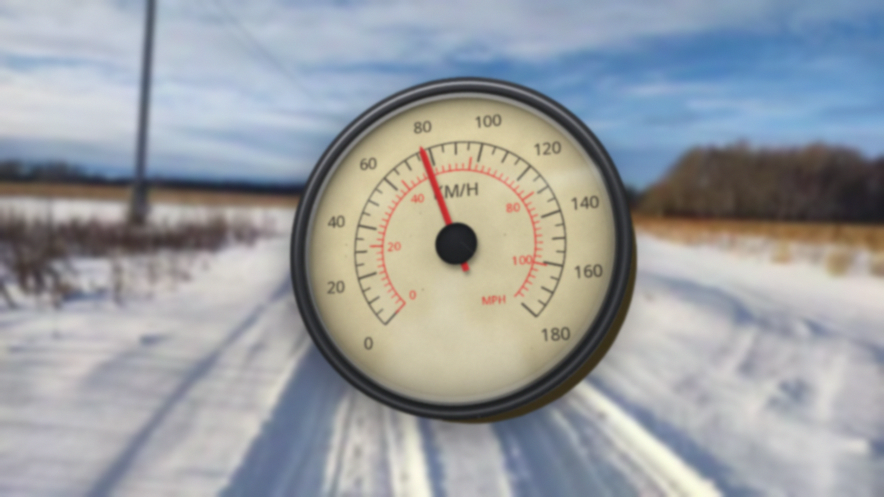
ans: {"value": 77.5, "unit": "km/h"}
